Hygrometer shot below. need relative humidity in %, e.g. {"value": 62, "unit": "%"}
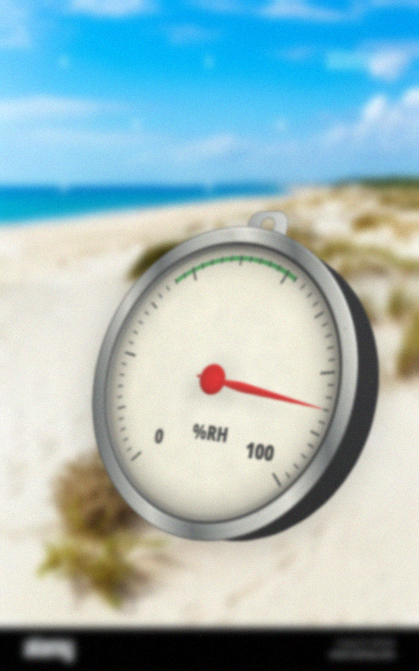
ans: {"value": 86, "unit": "%"}
